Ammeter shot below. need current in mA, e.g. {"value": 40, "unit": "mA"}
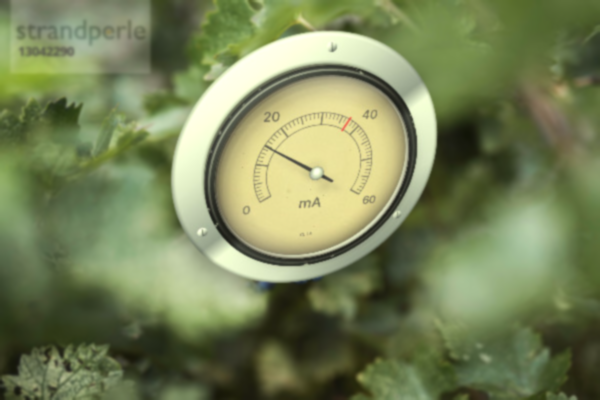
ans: {"value": 15, "unit": "mA"}
